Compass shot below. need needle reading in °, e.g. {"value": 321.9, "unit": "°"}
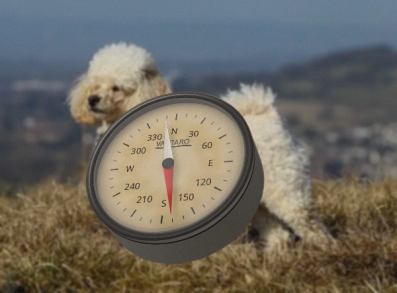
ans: {"value": 170, "unit": "°"}
